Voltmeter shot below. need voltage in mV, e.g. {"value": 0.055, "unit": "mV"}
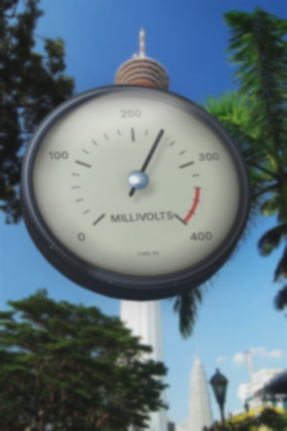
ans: {"value": 240, "unit": "mV"}
